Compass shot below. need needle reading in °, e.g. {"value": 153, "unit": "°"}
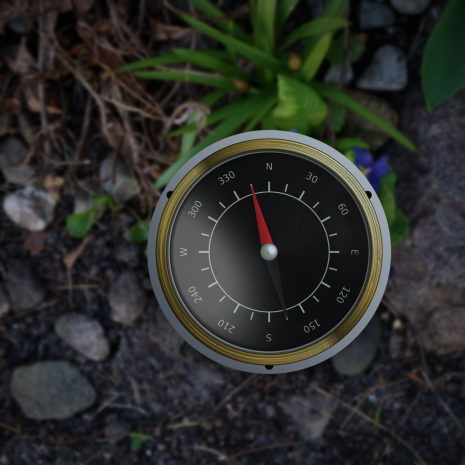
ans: {"value": 345, "unit": "°"}
